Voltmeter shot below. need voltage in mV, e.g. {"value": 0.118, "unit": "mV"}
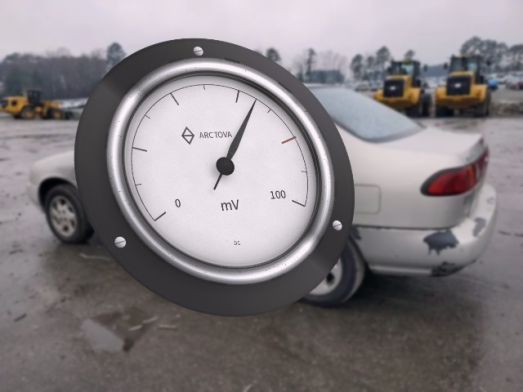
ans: {"value": 65, "unit": "mV"}
